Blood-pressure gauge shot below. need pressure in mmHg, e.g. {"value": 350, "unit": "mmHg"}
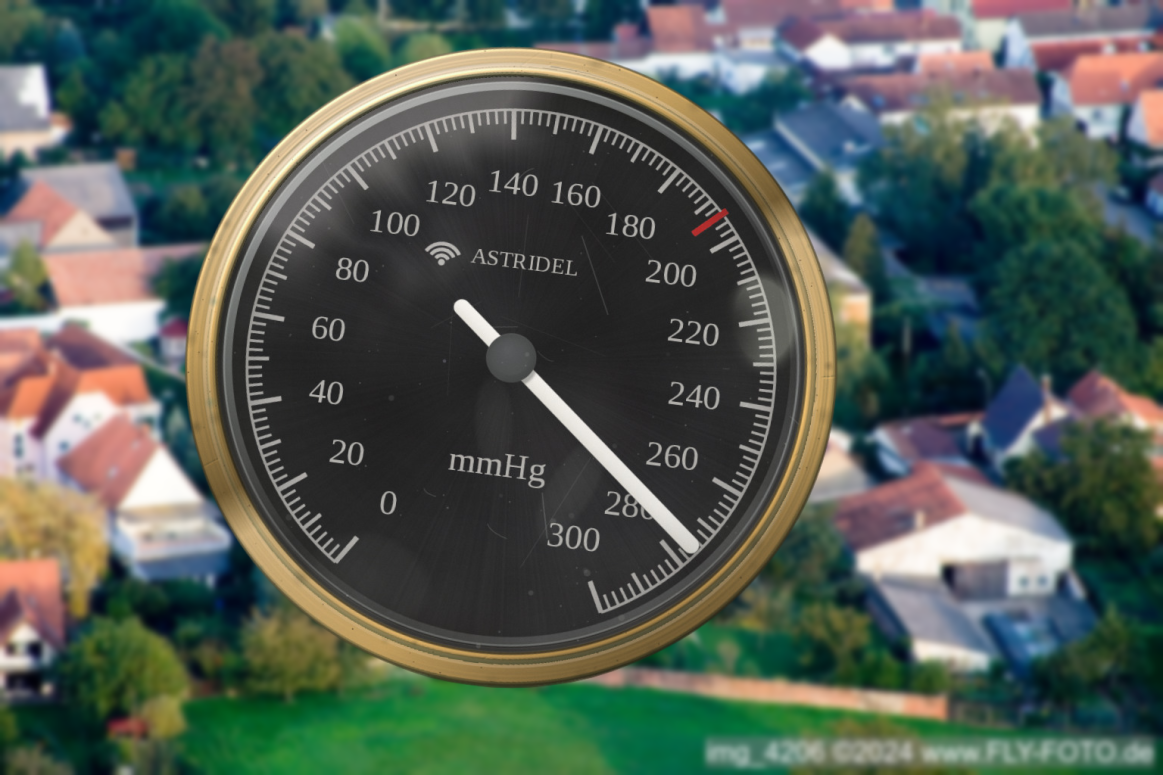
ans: {"value": 276, "unit": "mmHg"}
